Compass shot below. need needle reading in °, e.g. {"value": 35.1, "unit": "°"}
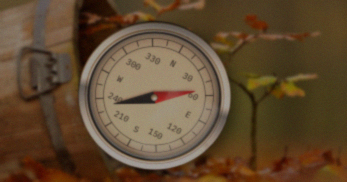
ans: {"value": 52.5, "unit": "°"}
